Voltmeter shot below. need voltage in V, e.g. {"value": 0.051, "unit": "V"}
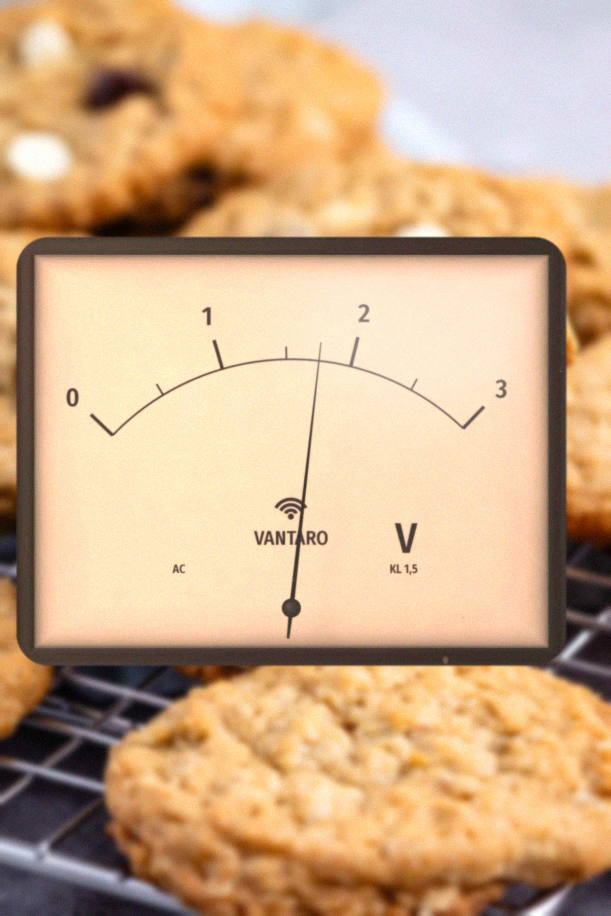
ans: {"value": 1.75, "unit": "V"}
